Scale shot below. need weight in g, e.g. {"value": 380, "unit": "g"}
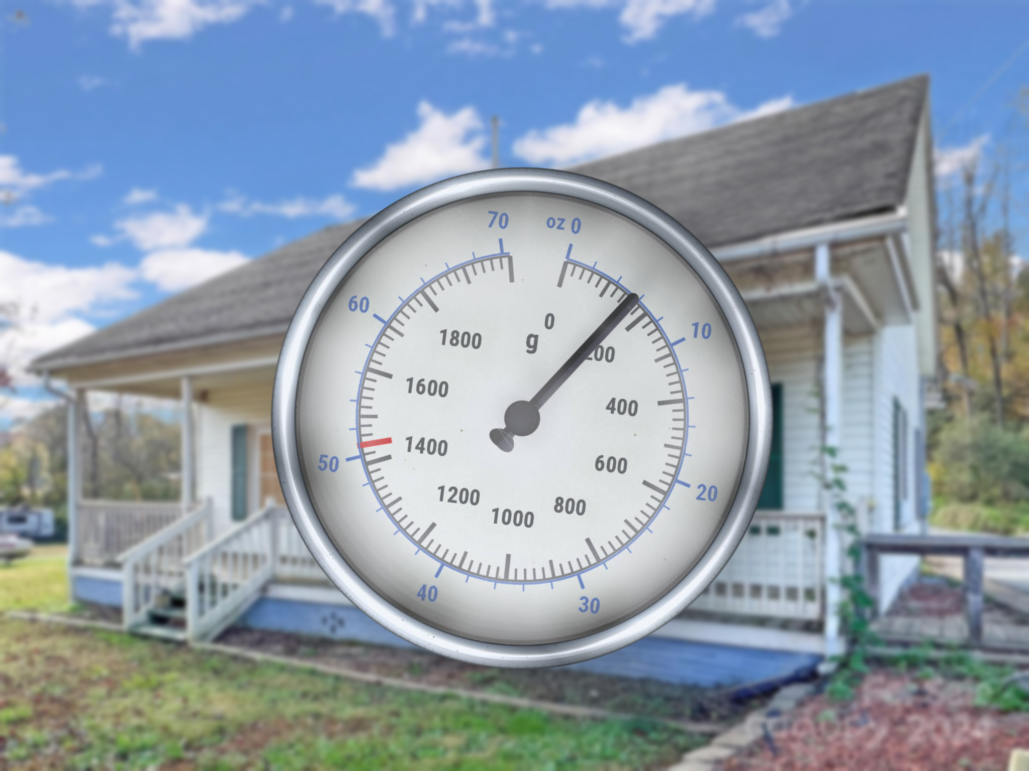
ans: {"value": 160, "unit": "g"}
